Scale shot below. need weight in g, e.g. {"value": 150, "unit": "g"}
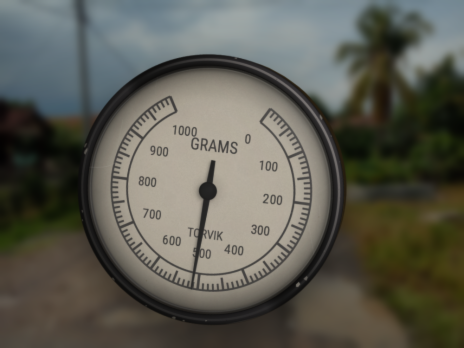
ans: {"value": 510, "unit": "g"}
